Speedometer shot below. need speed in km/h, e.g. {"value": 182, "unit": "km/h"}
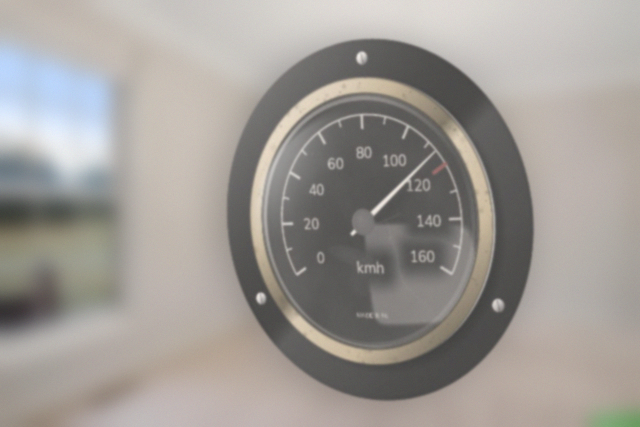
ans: {"value": 115, "unit": "km/h"}
